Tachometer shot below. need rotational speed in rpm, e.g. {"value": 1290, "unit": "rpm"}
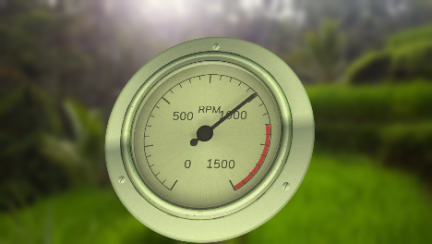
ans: {"value": 1000, "unit": "rpm"}
